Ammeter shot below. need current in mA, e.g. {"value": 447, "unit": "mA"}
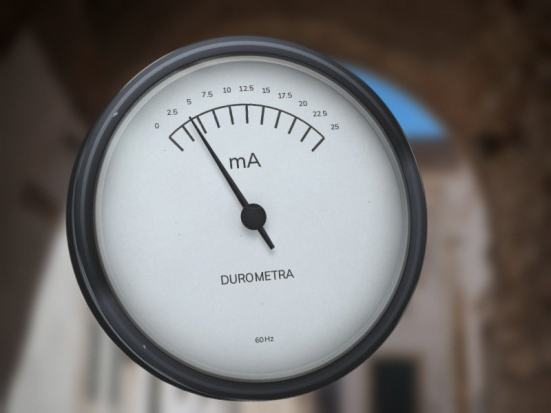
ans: {"value": 3.75, "unit": "mA"}
